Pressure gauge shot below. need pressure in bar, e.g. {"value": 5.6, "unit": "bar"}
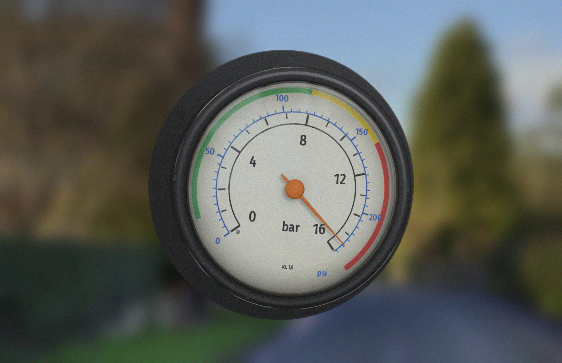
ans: {"value": 15.5, "unit": "bar"}
